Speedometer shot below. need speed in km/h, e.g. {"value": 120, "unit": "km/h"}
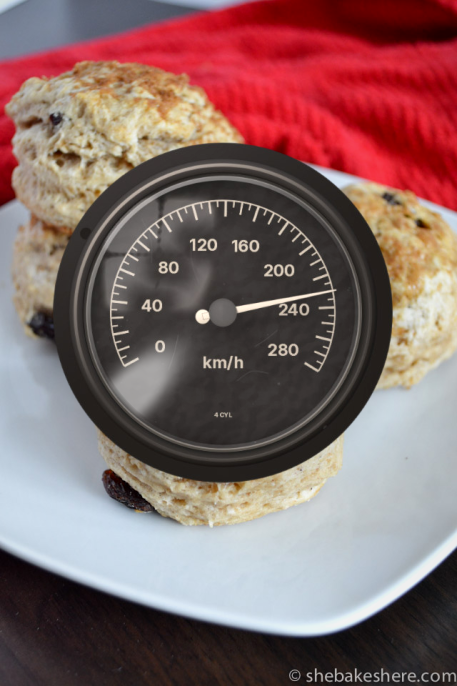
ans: {"value": 230, "unit": "km/h"}
